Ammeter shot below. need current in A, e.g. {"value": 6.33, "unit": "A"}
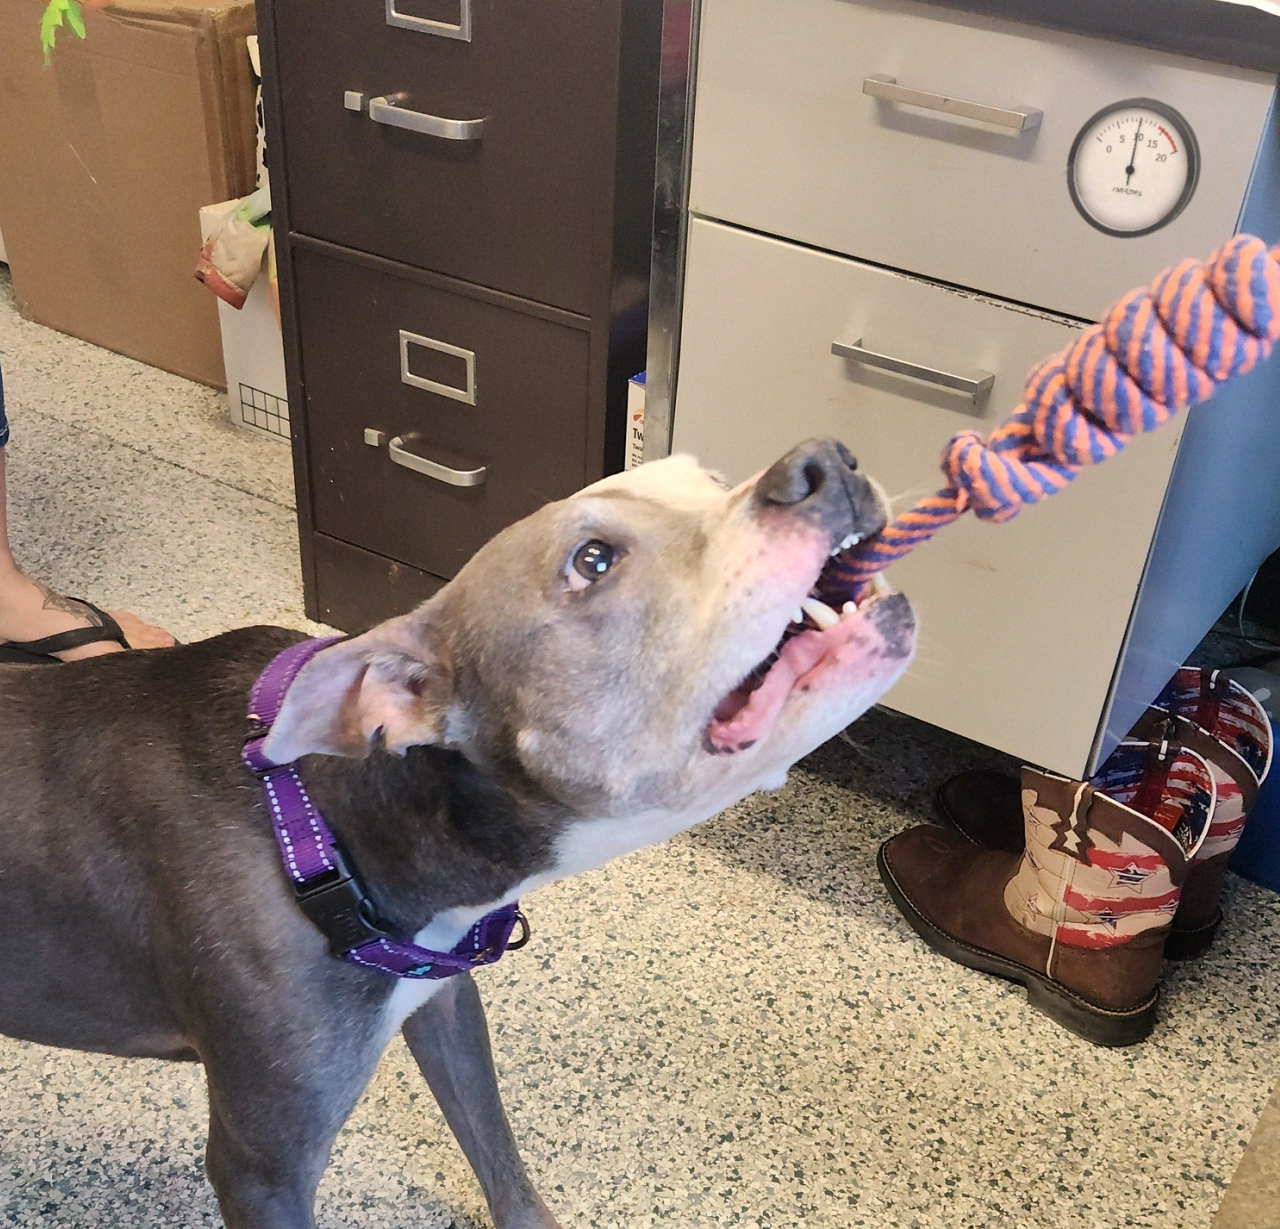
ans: {"value": 10, "unit": "A"}
